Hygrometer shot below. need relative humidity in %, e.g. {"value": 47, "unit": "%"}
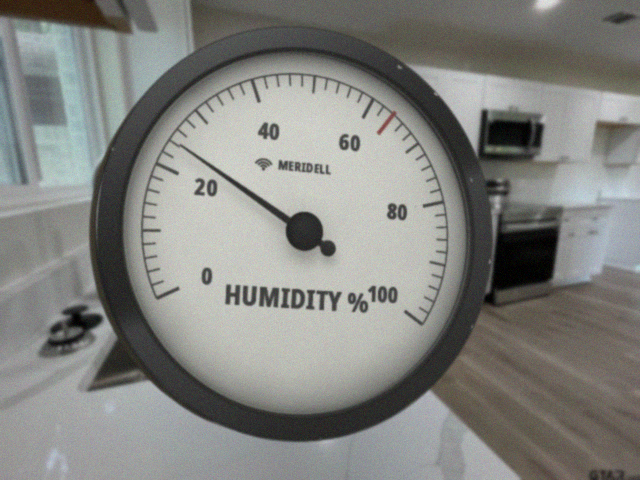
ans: {"value": 24, "unit": "%"}
